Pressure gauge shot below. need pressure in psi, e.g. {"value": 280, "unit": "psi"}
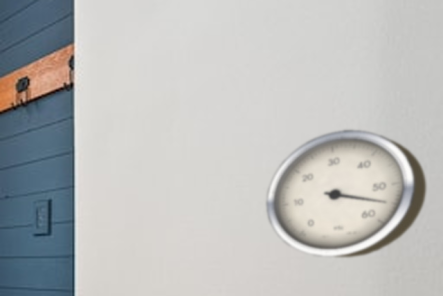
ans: {"value": 55, "unit": "psi"}
